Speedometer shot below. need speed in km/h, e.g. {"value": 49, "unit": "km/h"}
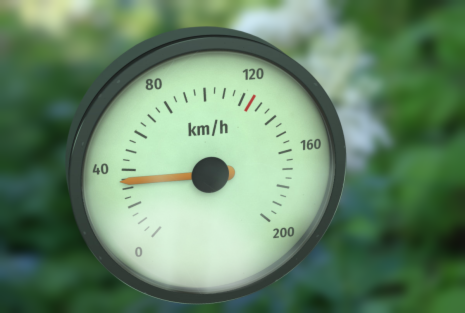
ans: {"value": 35, "unit": "km/h"}
